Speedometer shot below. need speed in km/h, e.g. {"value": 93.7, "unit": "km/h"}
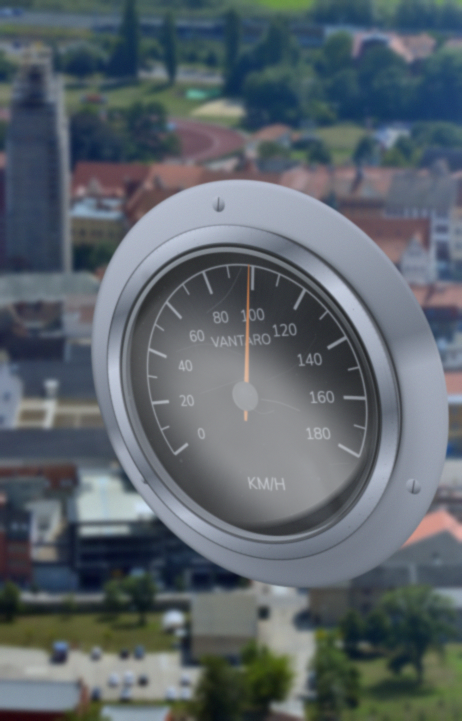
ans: {"value": 100, "unit": "km/h"}
